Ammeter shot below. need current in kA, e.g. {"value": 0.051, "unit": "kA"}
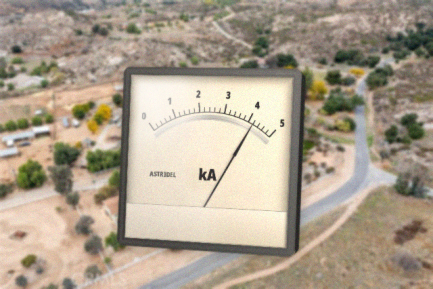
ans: {"value": 4.2, "unit": "kA"}
